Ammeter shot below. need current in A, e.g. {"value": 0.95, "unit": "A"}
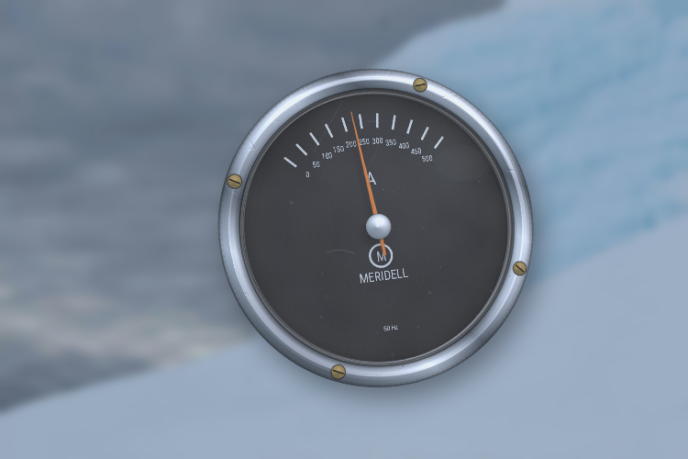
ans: {"value": 225, "unit": "A"}
